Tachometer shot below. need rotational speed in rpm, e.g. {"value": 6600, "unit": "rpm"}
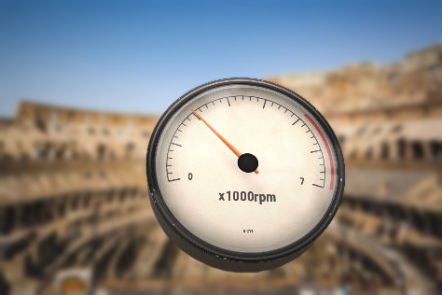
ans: {"value": 2000, "unit": "rpm"}
